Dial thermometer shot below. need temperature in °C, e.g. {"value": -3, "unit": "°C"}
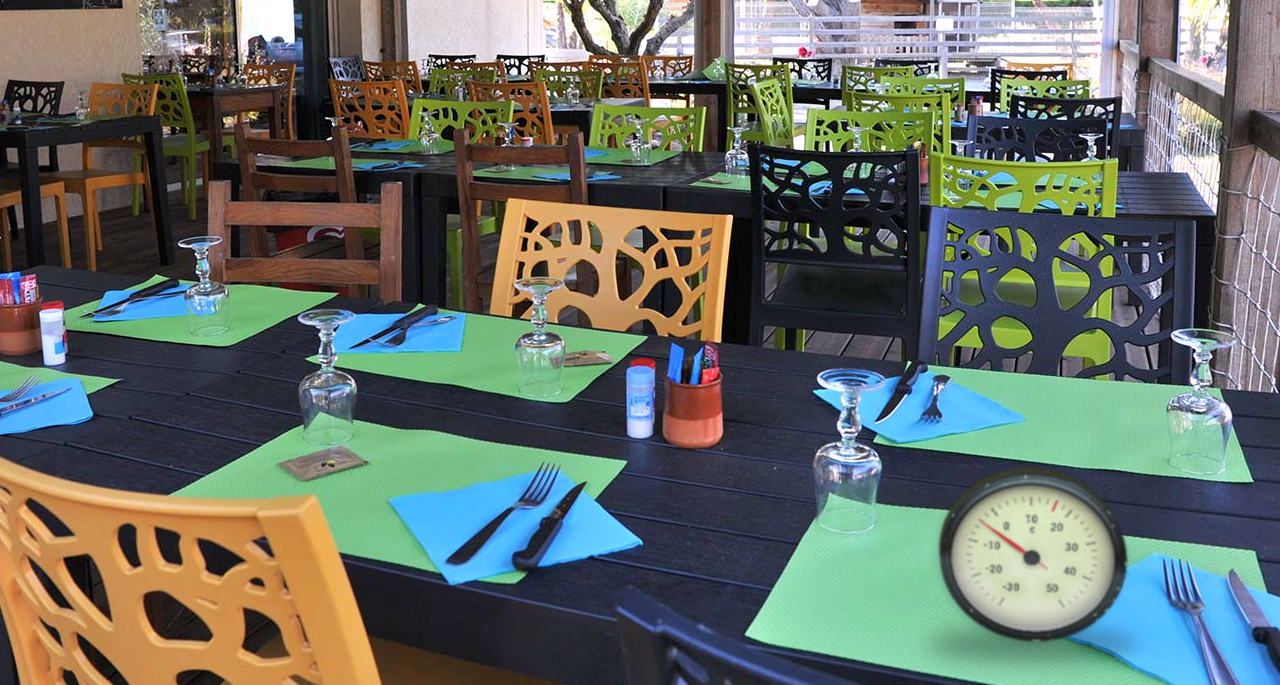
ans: {"value": -4, "unit": "°C"}
